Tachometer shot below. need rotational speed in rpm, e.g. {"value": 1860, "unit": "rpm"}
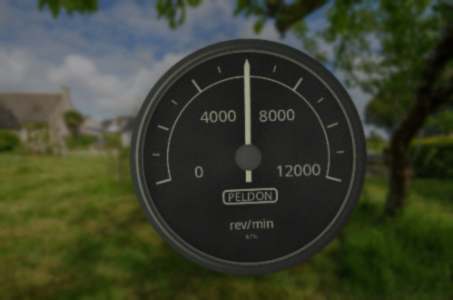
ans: {"value": 6000, "unit": "rpm"}
